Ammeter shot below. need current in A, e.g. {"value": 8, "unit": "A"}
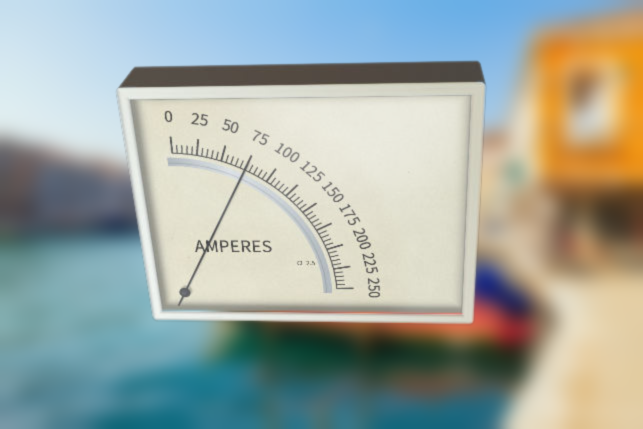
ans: {"value": 75, "unit": "A"}
